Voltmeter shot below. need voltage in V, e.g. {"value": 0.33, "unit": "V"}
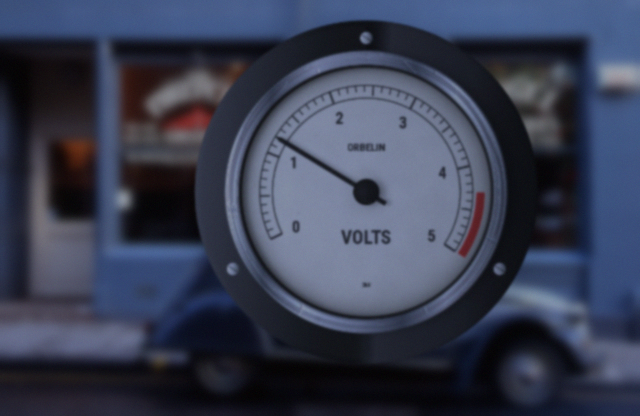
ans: {"value": 1.2, "unit": "V"}
